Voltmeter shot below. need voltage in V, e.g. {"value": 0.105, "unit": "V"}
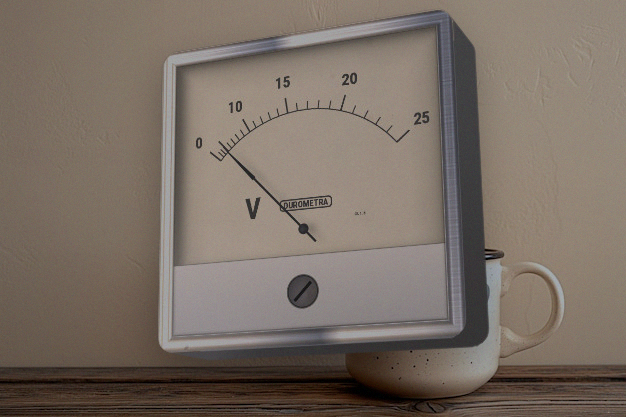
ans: {"value": 5, "unit": "V"}
